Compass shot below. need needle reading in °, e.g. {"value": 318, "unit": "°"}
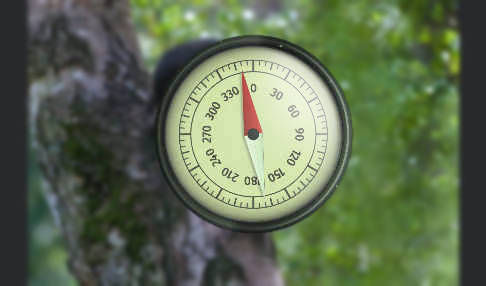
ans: {"value": 350, "unit": "°"}
